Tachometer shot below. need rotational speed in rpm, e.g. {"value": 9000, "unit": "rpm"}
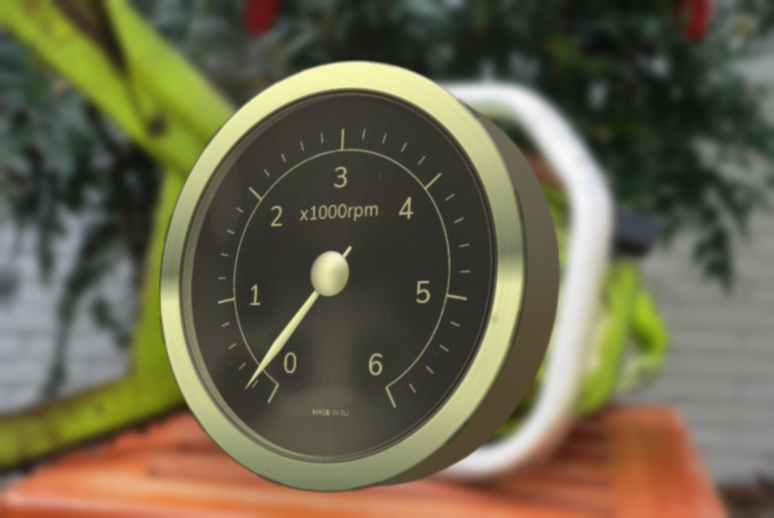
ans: {"value": 200, "unit": "rpm"}
